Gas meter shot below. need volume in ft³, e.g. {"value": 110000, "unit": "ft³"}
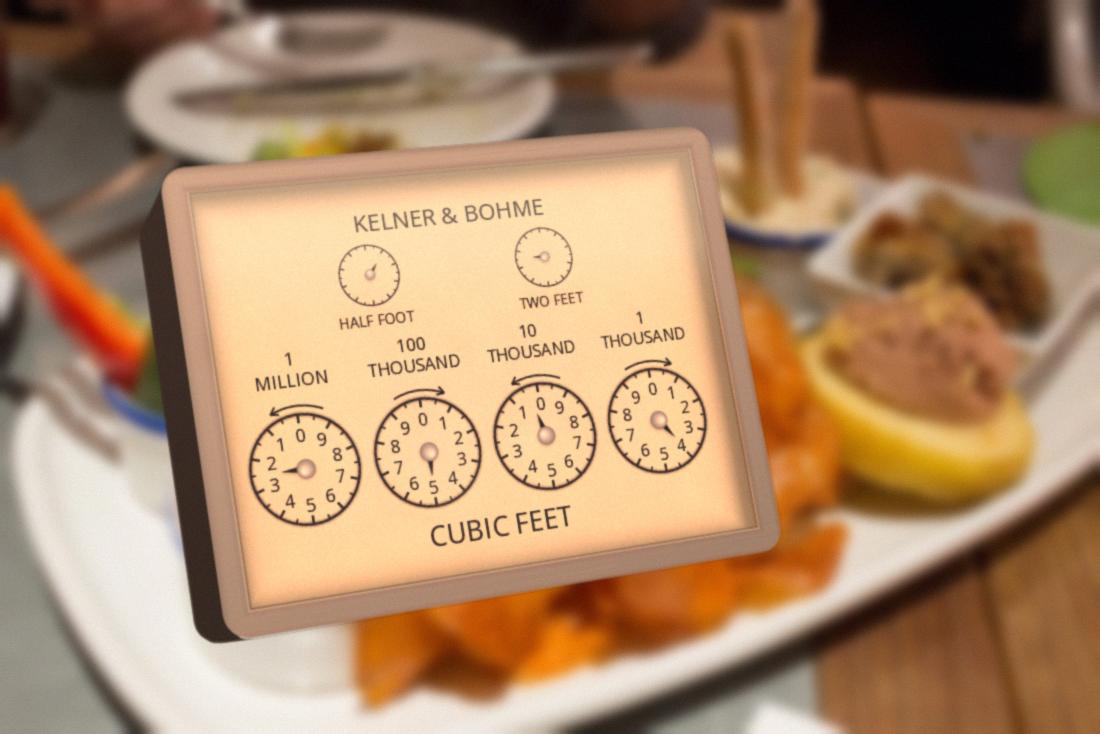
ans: {"value": 250400, "unit": "ft³"}
